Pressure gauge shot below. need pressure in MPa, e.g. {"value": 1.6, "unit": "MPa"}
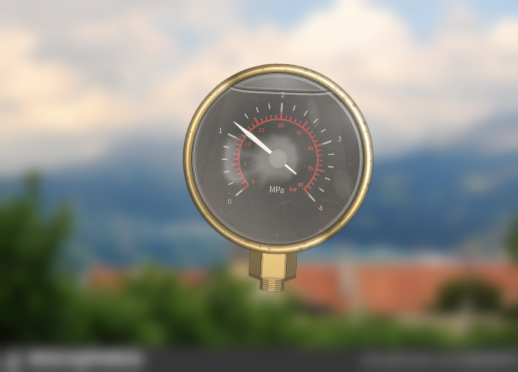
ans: {"value": 1.2, "unit": "MPa"}
